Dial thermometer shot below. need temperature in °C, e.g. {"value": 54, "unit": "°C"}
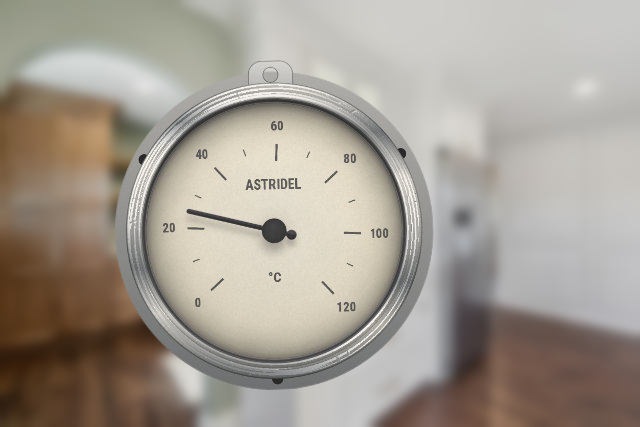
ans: {"value": 25, "unit": "°C"}
